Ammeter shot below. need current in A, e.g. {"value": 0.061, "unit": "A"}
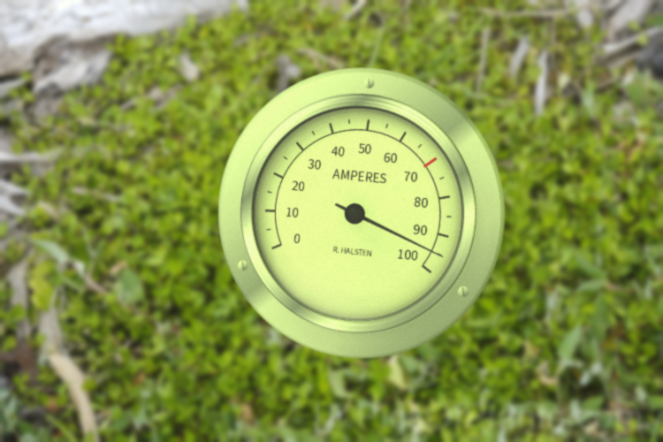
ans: {"value": 95, "unit": "A"}
